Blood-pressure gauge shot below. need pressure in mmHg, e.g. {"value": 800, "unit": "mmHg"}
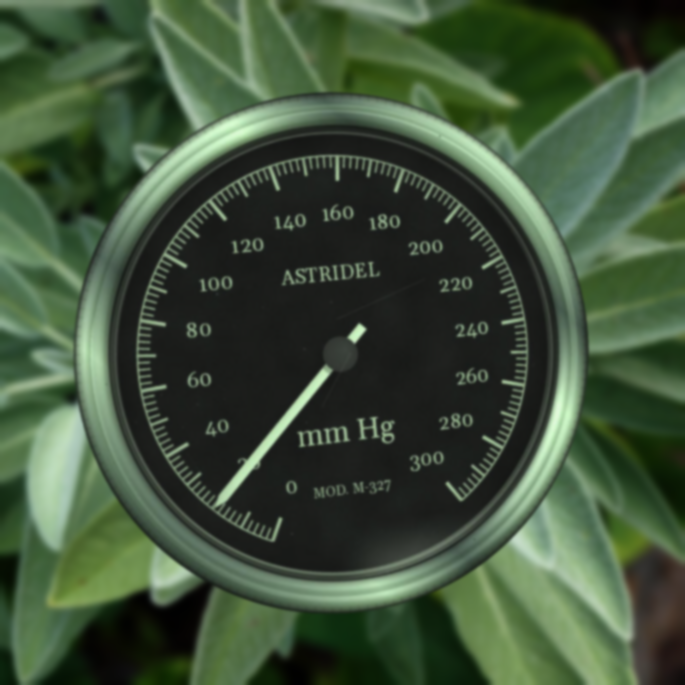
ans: {"value": 20, "unit": "mmHg"}
